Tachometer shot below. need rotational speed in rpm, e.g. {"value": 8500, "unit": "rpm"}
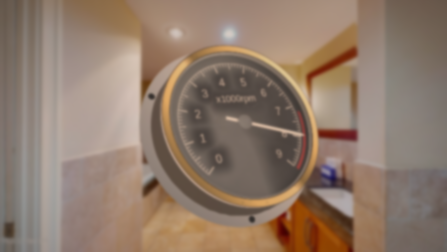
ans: {"value": 8000, "unit": "rpm"}
